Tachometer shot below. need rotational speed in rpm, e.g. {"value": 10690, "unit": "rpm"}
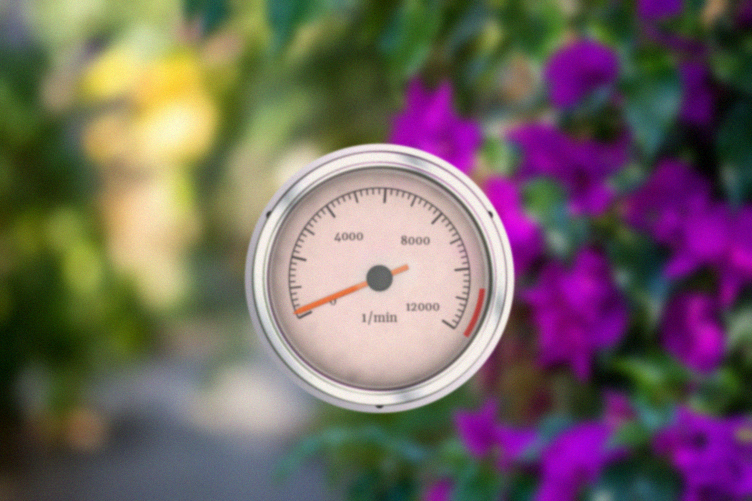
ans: {"value": 200, "unit": "rpm"}
